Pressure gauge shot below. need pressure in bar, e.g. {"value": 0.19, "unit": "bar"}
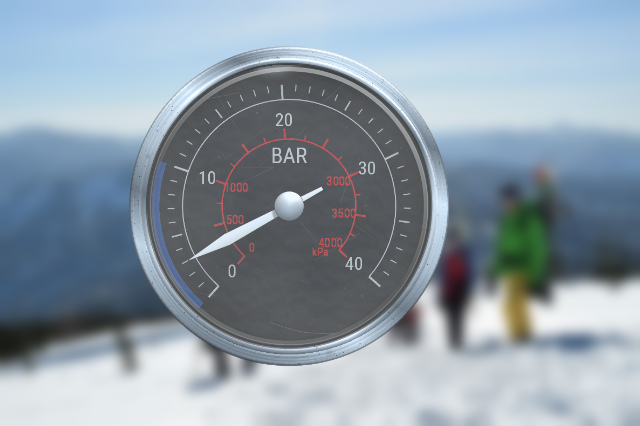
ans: {"value": 3, "unit": "bar"}
